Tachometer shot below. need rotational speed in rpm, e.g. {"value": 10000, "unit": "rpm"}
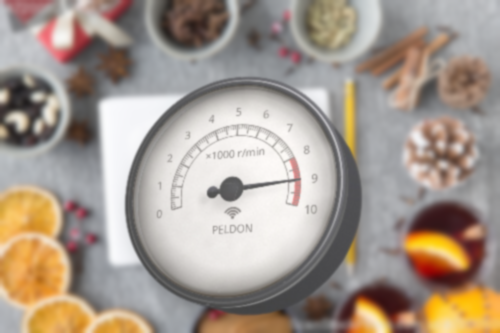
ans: {"value": 9000, "unit": "rpm"}
